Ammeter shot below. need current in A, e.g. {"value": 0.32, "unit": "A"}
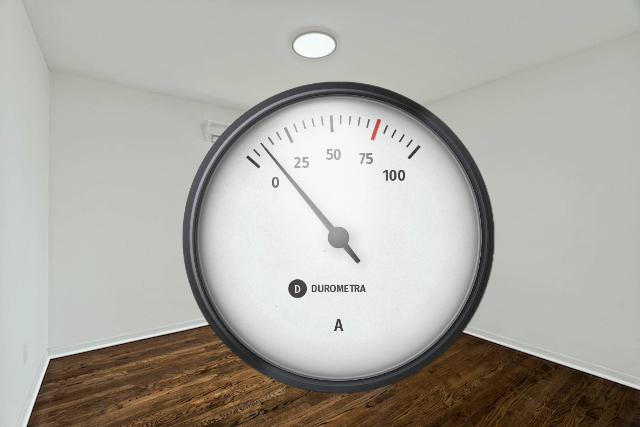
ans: {"value": 10, "unit": "A"}
